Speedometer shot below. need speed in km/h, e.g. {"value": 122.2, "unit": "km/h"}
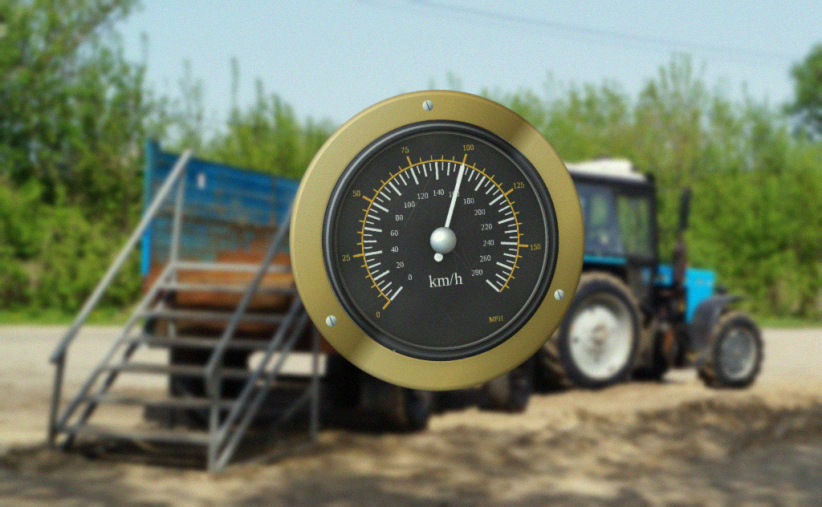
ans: {"value": 160, "unit": "km/h"}
